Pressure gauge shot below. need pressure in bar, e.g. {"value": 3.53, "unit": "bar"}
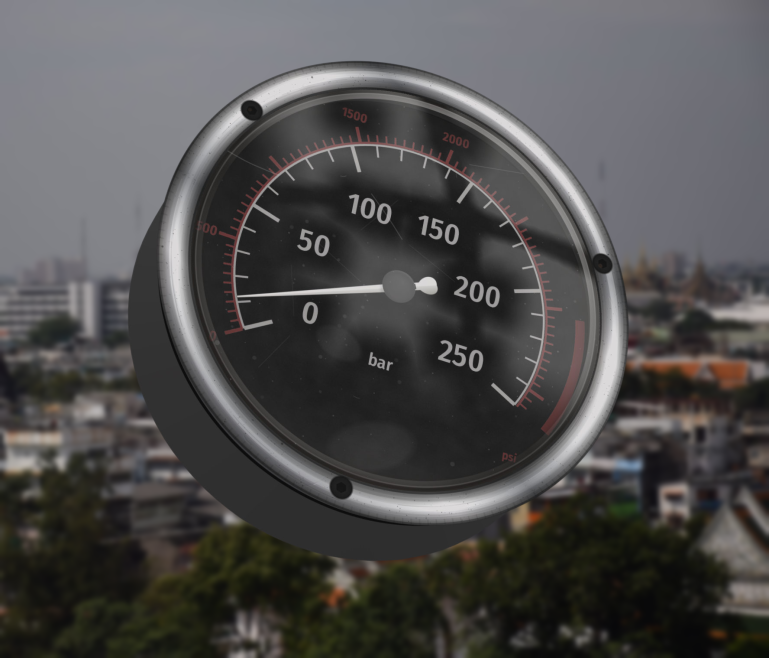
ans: {"value": 10, "unit": "bar"}
